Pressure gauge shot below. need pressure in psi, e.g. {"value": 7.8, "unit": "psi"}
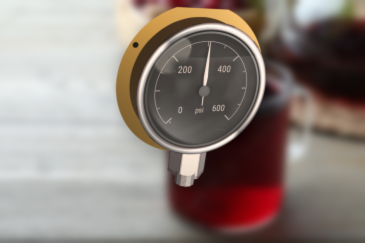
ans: {"value": 300, "unit": "psi"}
